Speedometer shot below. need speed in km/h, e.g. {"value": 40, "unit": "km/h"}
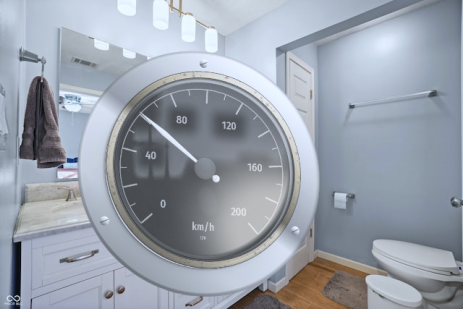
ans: {"value": 60, "unit": "km/h"}
